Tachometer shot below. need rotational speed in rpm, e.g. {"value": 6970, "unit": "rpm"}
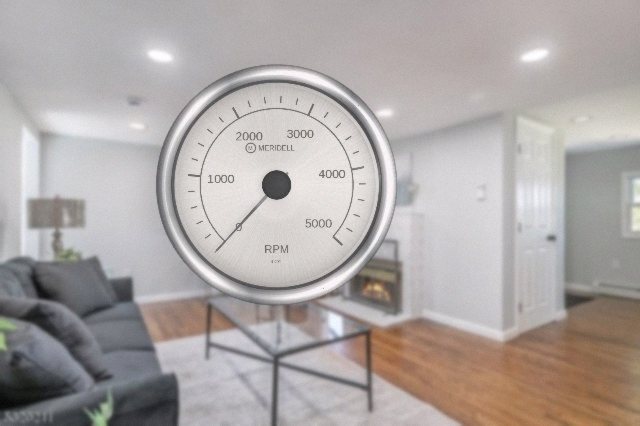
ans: {"value": 0, "unit": "rpm"}
